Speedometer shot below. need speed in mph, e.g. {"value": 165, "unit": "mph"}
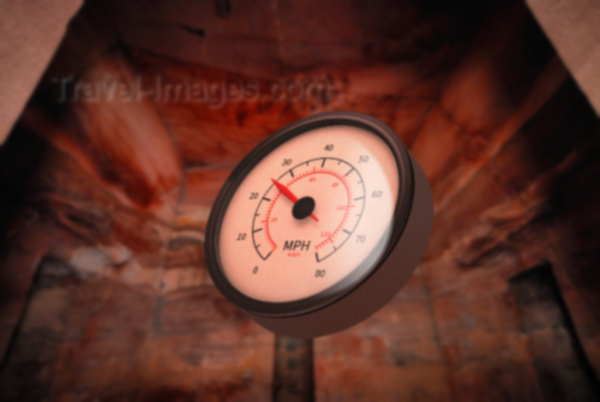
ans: {"value": 25, "unit": "mph"}
